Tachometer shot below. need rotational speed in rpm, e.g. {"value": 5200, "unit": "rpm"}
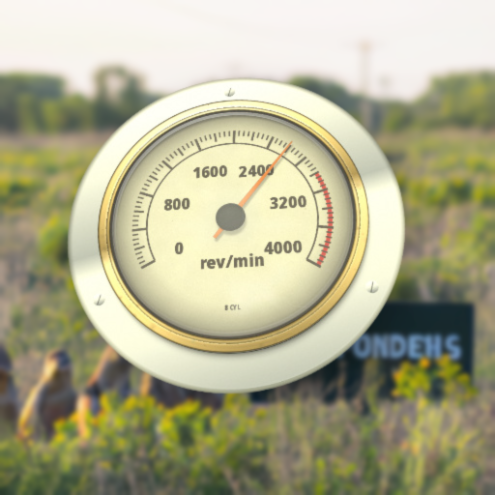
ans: {"value": 2600, "unit": "rpm"}
